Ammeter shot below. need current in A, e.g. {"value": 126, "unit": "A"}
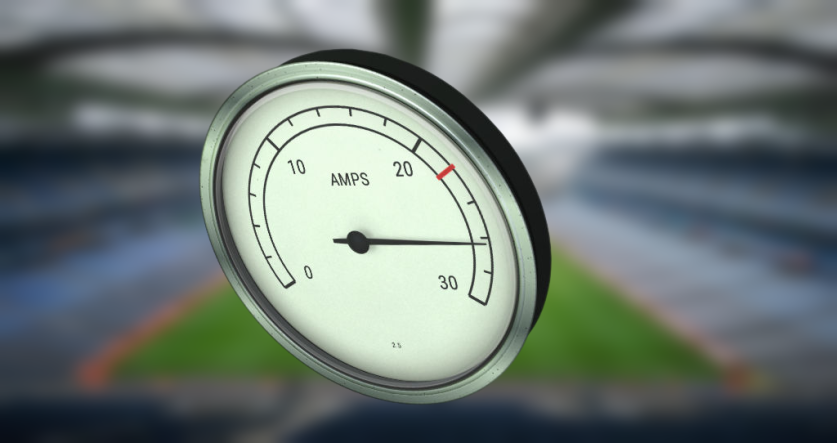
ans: {"value": 26, "unit": "A"}
